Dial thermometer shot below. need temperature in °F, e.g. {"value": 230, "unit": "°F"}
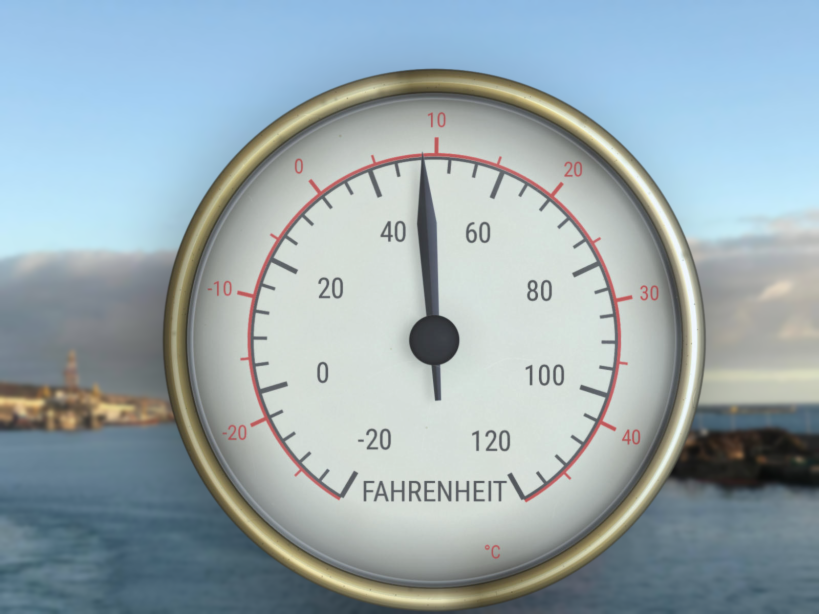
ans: {"value": 48, "unit": "°F"}
